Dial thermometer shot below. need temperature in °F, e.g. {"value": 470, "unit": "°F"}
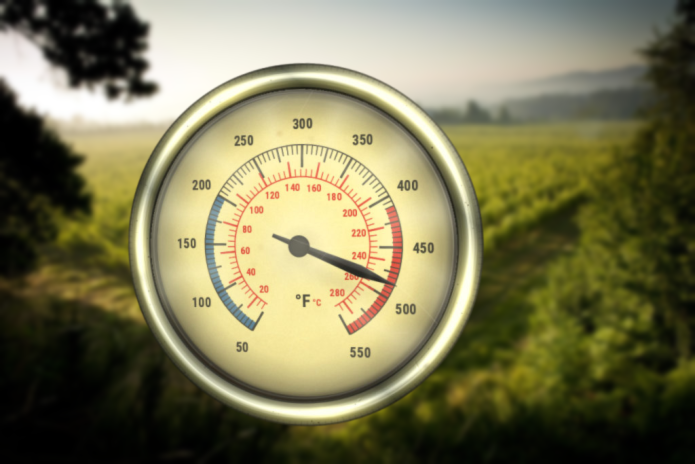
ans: {"value": 485, "unit": "°F"}
